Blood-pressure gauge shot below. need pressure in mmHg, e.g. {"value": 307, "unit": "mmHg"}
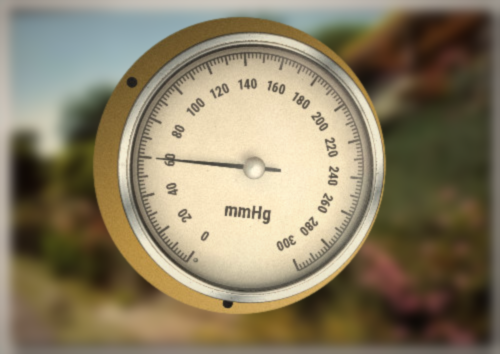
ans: {"value": 60, "unit": "mmHg"}
